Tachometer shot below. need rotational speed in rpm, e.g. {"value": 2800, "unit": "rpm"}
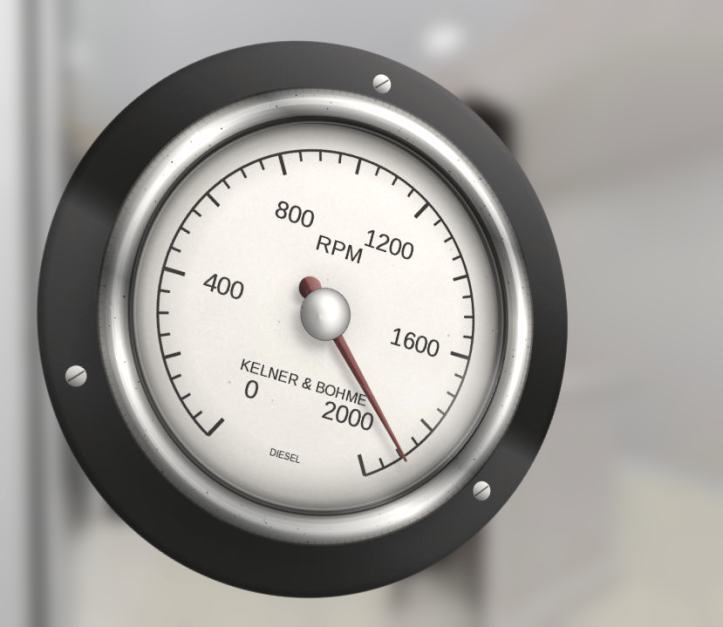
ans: {"value": 1900, "unit": "rpm"}
